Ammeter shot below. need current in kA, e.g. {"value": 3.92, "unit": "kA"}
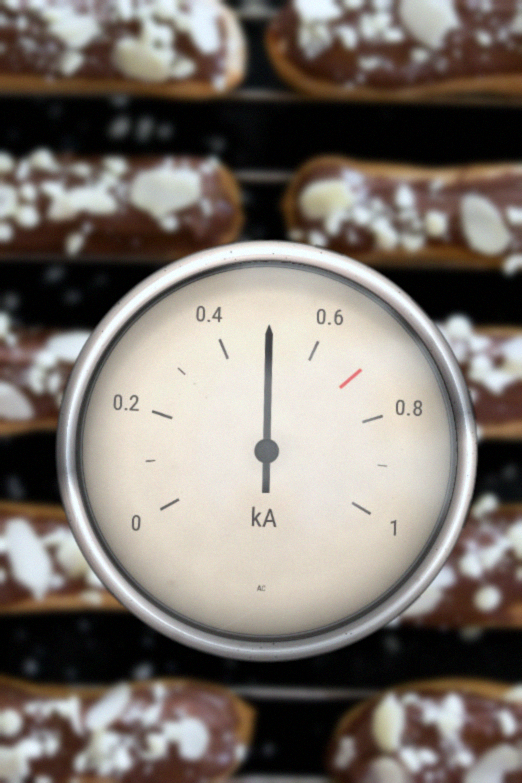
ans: {"value": 0.5, "unit": "kA"}
